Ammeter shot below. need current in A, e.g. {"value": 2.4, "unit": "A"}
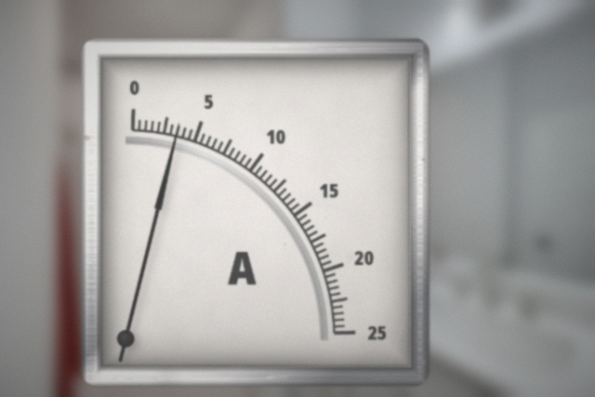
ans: {"value": 3.5, "unit": "A"}
